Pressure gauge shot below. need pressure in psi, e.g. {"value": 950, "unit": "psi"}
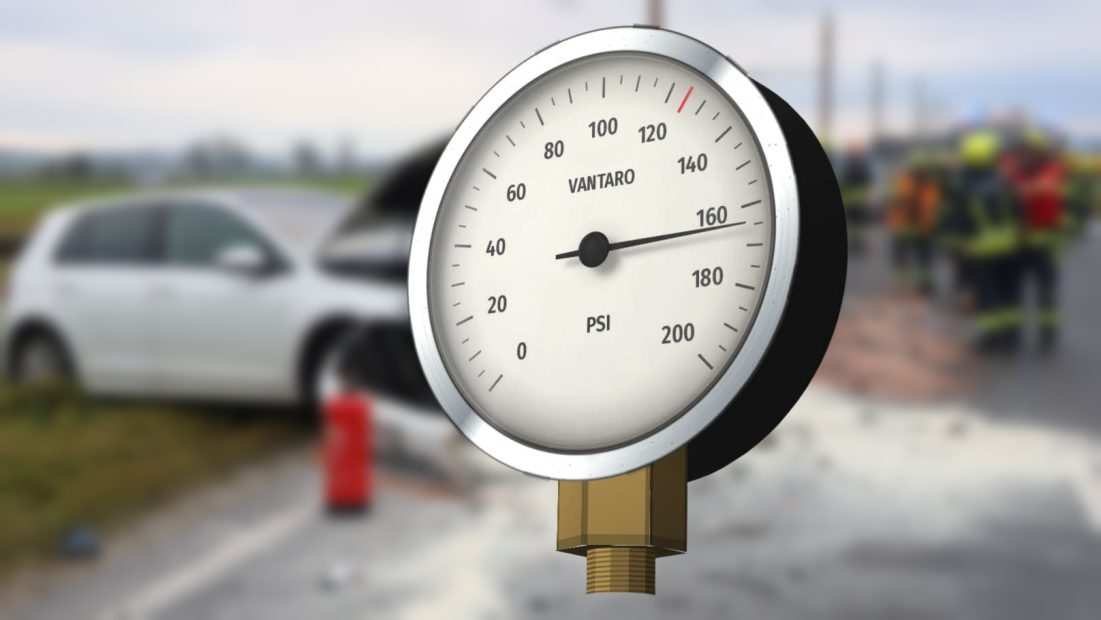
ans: {"value": 165, "unit": "psi"}
